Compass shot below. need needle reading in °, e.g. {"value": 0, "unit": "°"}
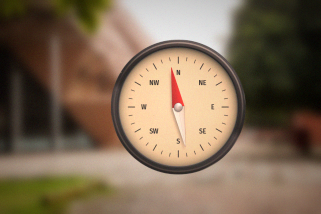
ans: {"value": 350, "unit": "°"}
